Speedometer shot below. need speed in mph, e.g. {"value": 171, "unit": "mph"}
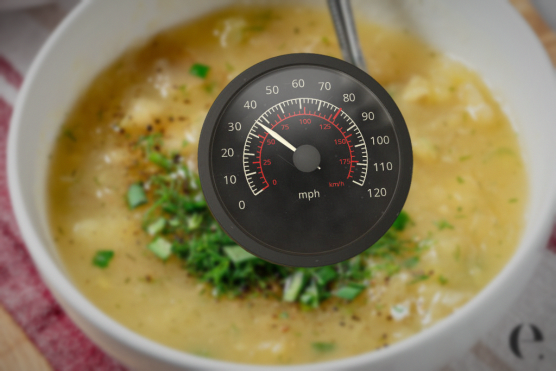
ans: {"value": 36, "unit": "mph"}
